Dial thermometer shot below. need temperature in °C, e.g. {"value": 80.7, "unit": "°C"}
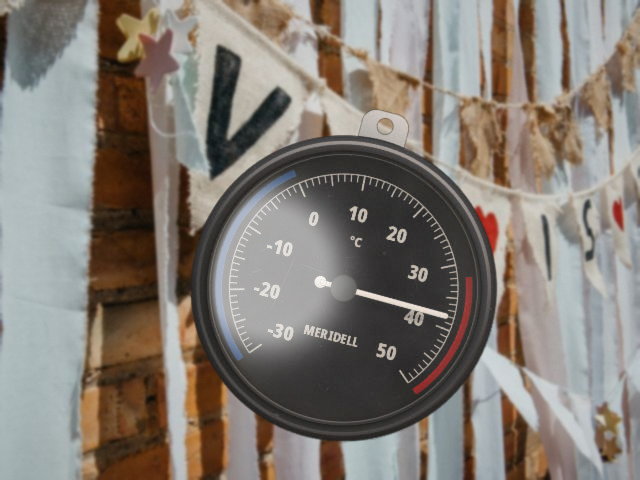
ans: {"value": 38, "unit": "°C"}
